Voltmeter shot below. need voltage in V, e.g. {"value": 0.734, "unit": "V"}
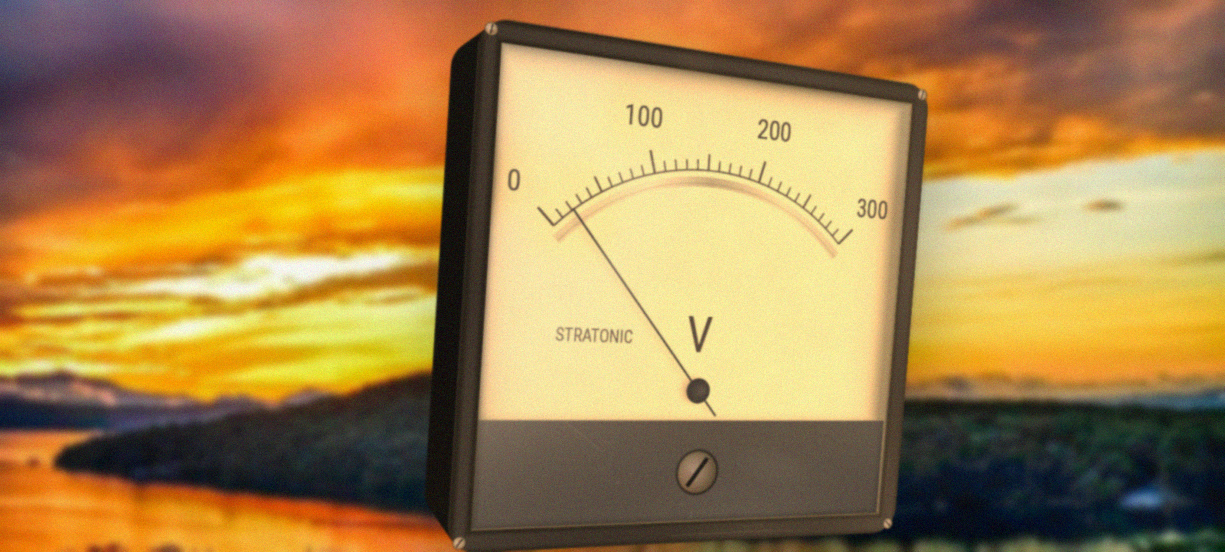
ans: {"value": 20, "unit": "V"}
